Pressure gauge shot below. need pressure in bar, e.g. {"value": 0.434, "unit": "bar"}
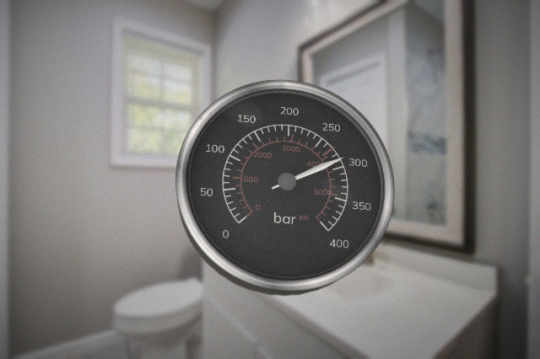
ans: {"value": 290, "unit": "bar"}
